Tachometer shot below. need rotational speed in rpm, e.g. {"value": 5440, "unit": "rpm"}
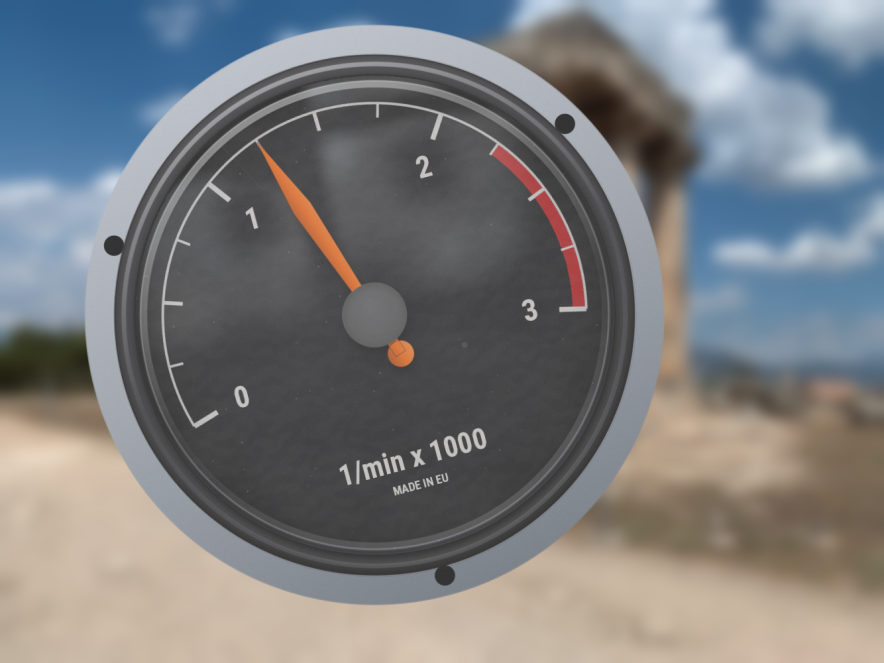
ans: {"value": 1250, "unit": "rpm"}
